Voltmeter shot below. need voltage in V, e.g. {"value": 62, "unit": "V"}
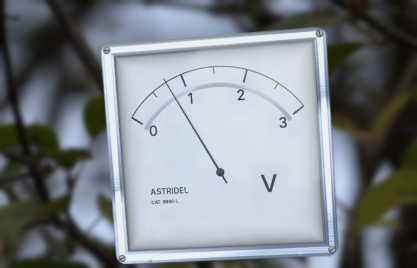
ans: {"value": 0.75, "unit": "V"}
